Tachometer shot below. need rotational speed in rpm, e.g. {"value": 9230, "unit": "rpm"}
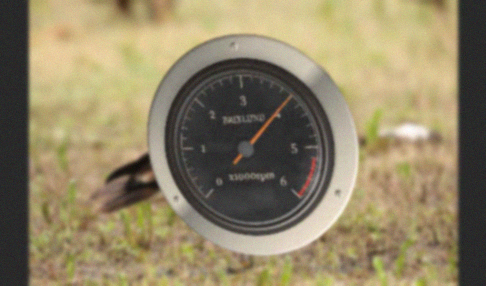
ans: {"value": 4000, "unit": "rpm"}
